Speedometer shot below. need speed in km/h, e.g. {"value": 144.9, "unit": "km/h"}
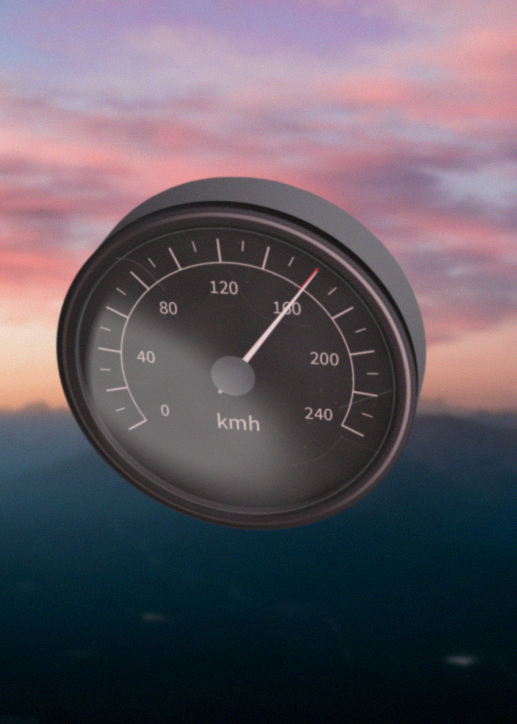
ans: {"value": 160, "unit": "km/h"}
